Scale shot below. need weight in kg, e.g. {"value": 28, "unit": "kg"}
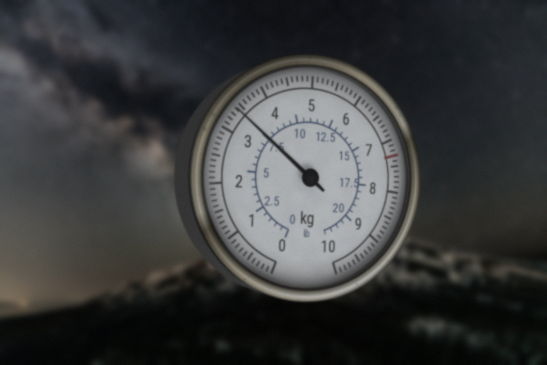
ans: {"value": 3.4, "unit": "kg"}
